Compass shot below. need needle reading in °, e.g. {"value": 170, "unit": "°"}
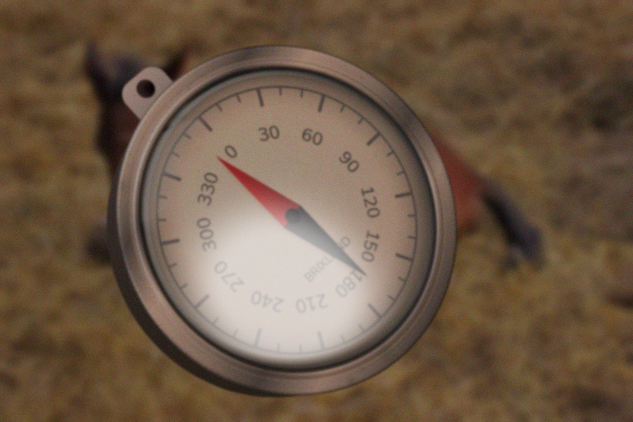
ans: {"value": 350, "unit": "°"}
